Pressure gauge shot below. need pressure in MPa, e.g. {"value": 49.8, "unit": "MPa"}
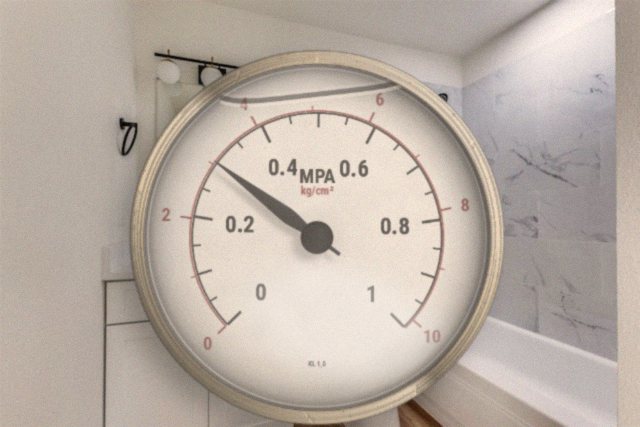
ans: {"value": 0.3, "unit": "MPa"}
